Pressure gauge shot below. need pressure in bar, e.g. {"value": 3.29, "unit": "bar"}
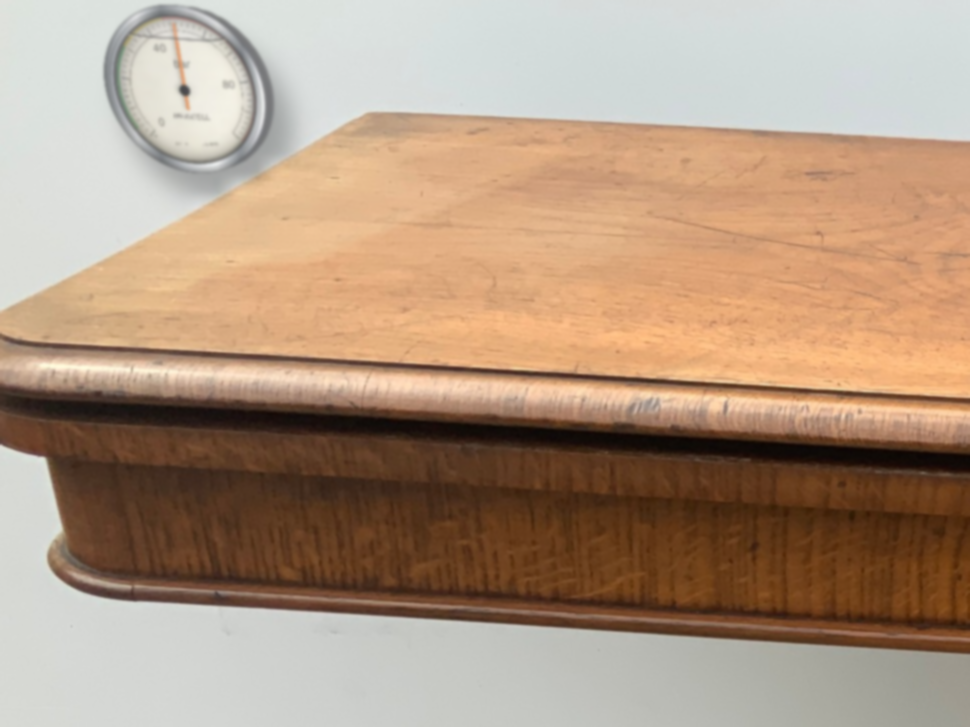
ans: {"value": 50, "unit": "bar"}
